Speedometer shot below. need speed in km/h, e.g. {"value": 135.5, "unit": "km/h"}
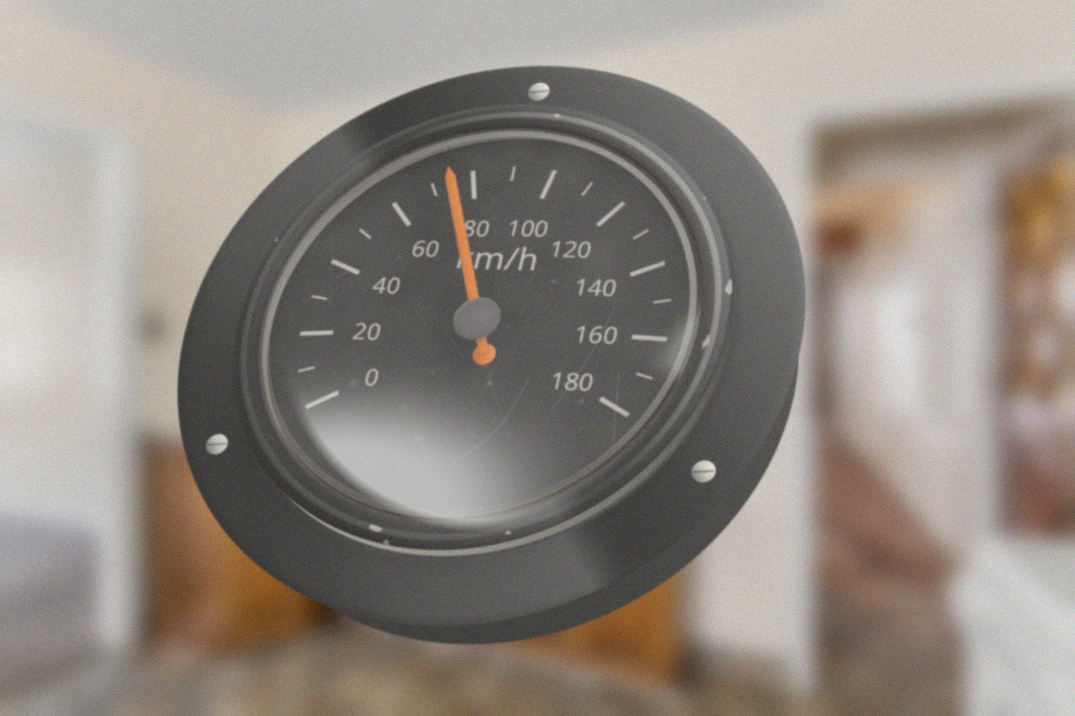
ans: {"value": 75, "unit": "km/h"}
